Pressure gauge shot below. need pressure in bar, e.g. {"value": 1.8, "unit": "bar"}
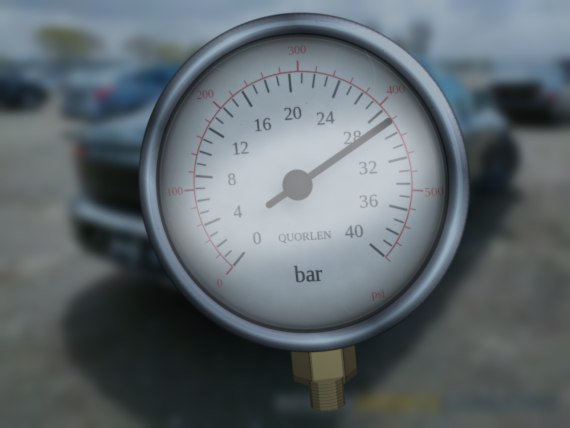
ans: {"value": 29, "unit": "bar"}
